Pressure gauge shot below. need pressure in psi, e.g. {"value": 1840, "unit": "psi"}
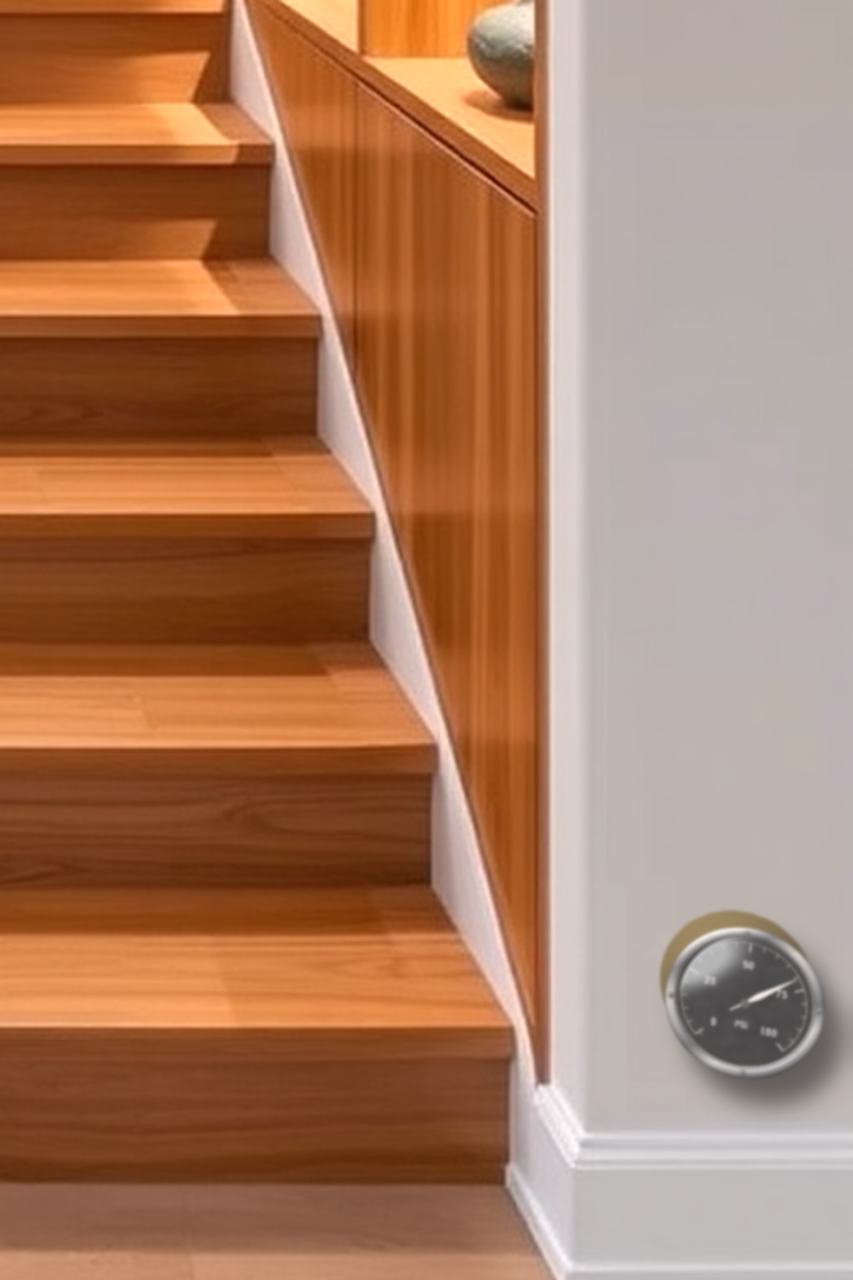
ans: {"value": 70, "unit": "psi"}
